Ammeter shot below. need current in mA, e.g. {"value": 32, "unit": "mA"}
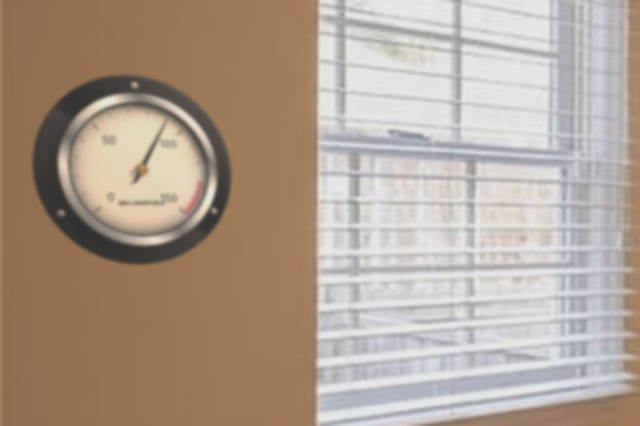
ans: {"value": 90, "unit": "mA"}
